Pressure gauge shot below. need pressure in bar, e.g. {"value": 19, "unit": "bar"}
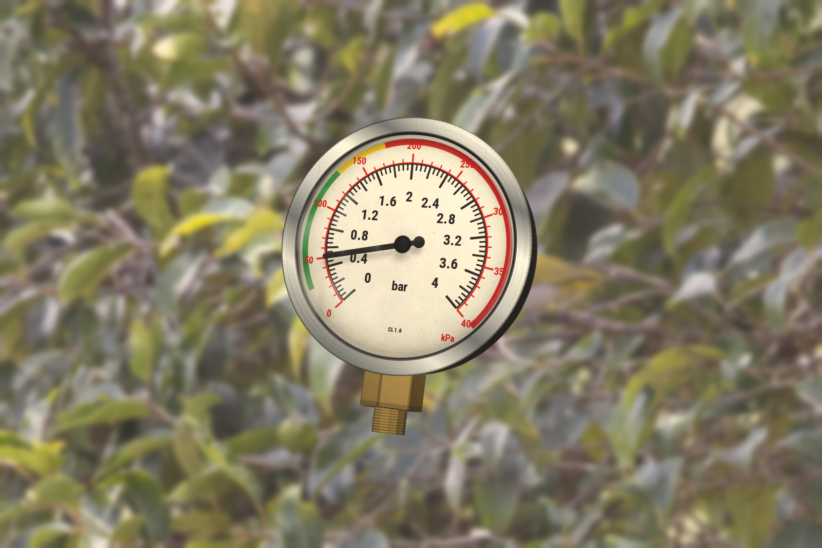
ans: {"value": 0.5, "unit": "bar"}
